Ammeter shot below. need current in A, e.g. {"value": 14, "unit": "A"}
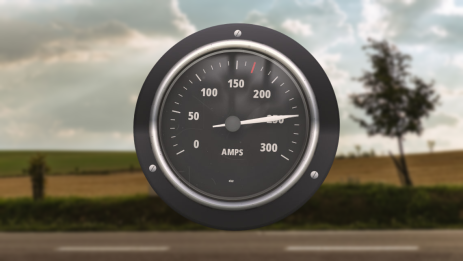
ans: {"value": 250, "unit": "A"}
